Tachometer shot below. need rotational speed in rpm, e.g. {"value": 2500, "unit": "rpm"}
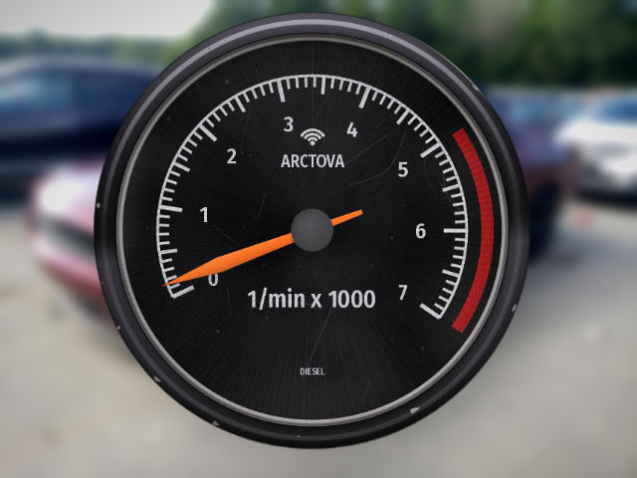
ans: {"value": 150, "unit": "rpm"}
